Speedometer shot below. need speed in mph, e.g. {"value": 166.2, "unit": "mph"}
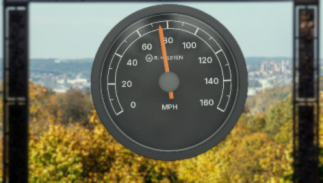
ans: {"value": 75, "unit": "mph"}
